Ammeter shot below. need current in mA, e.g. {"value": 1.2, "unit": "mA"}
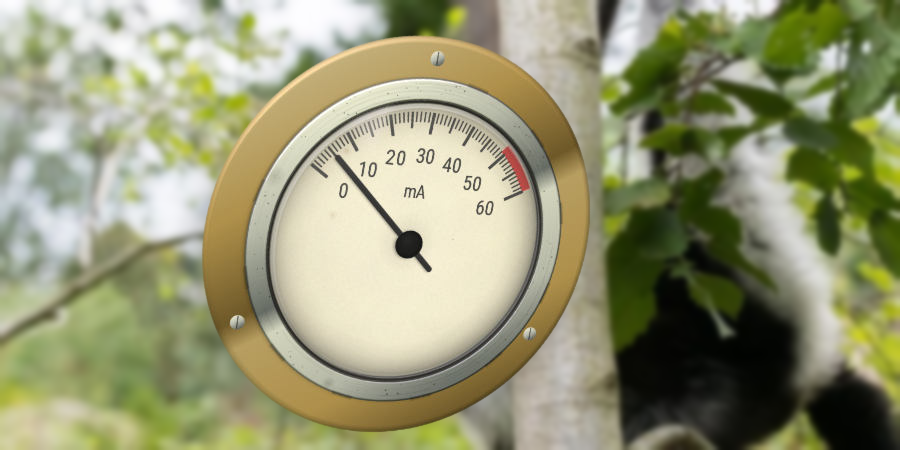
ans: {"value": 5, "unit": "mA"}
